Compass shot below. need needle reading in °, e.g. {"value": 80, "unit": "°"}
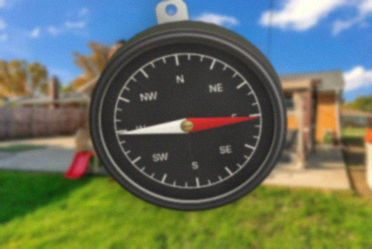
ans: {"value": 90, "unit": "°"}
